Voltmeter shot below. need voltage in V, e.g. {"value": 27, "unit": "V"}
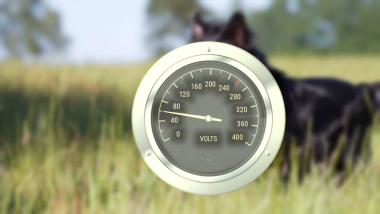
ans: {"value": 60, "unit": "V"}
